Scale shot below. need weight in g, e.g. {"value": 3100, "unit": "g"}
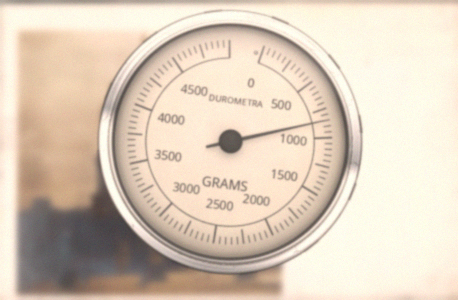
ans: {"value": 850, "unit": "g"}
